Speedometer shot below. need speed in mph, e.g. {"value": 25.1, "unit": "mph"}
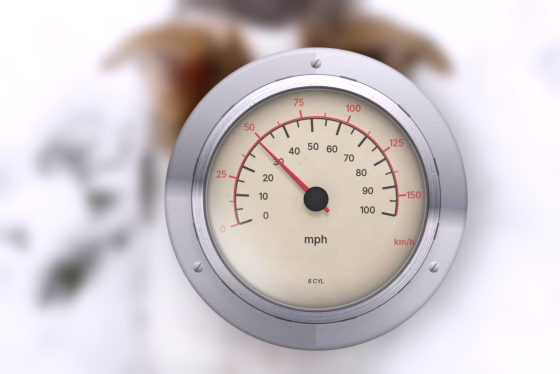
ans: {"value": 30, "unit": "mph"}
